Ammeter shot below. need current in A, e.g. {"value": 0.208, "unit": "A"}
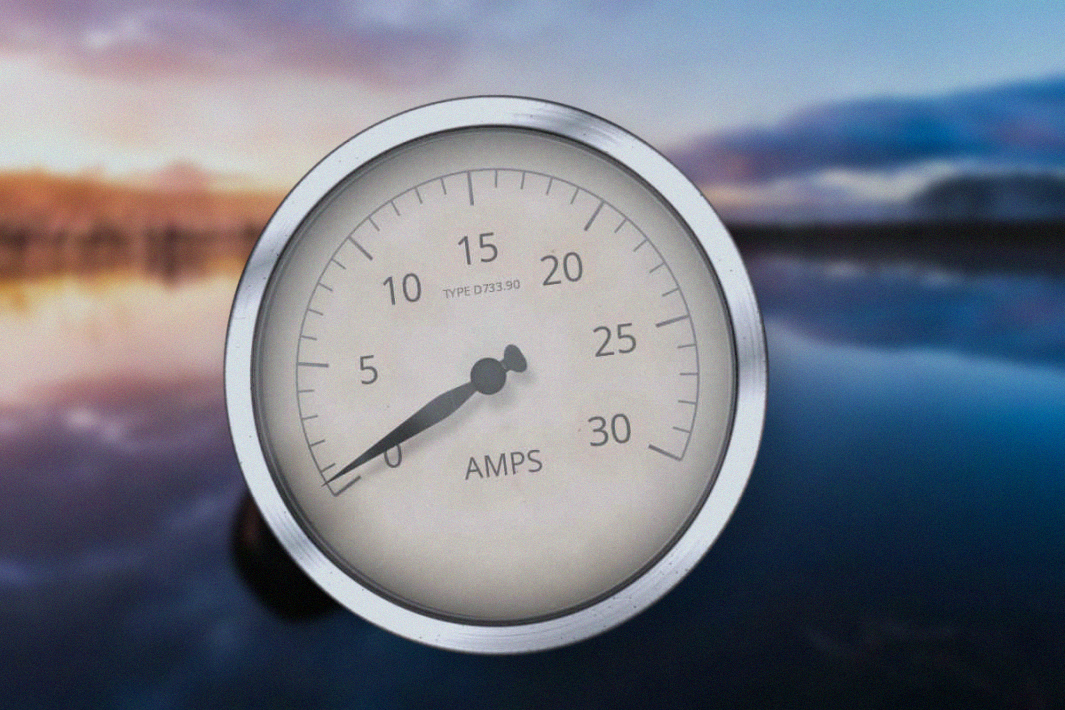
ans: {"value": 0.5, "unit": "A"}
